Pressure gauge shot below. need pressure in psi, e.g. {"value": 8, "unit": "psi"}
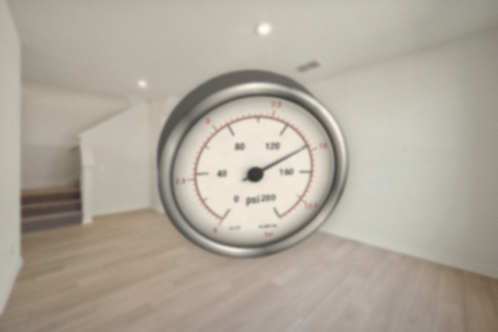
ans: {"value": 140, "unit": "psi"}
